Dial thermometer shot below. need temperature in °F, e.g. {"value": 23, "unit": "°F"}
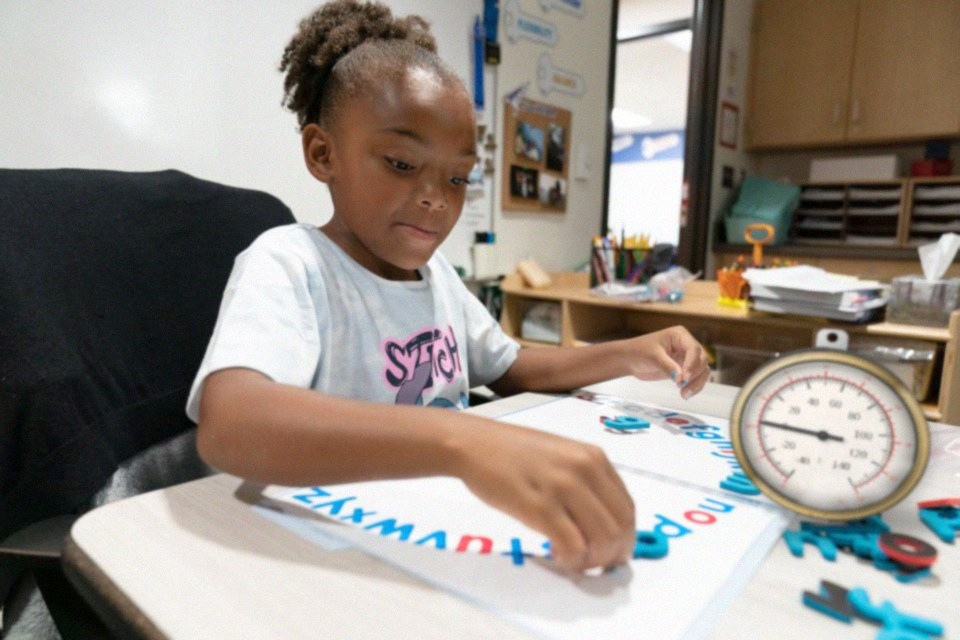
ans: {"value": 0, "unit": "°F"}
